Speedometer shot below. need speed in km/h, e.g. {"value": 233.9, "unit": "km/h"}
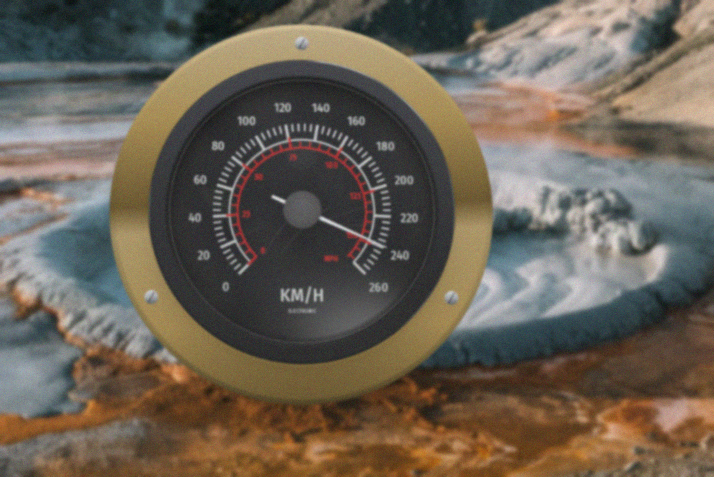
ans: {"value": 240, "unit": "km/h"}
